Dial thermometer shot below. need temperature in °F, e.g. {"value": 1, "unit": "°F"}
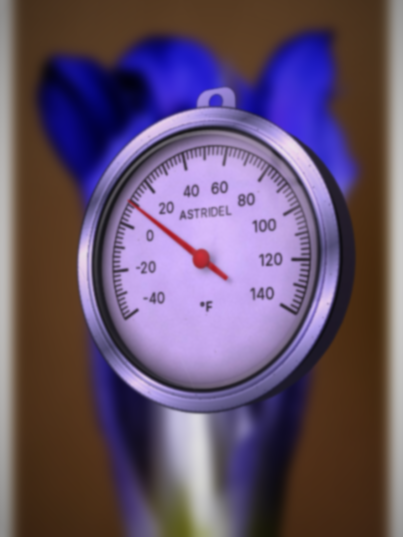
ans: {"value": 10, "unit": "°F"}
